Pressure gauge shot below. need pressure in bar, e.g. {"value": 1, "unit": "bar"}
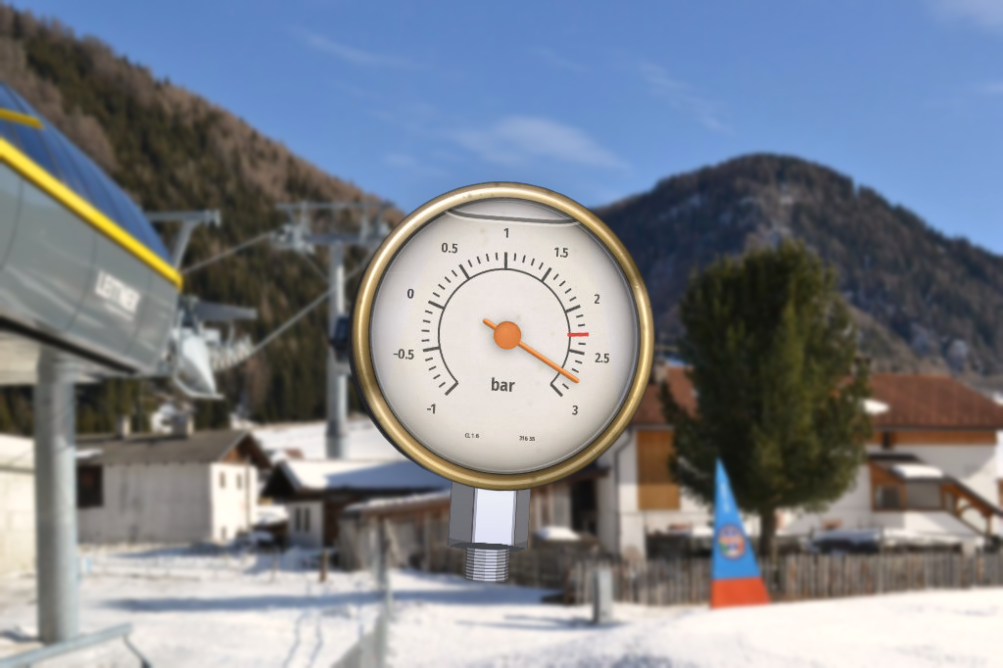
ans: {"value": 2.8, "unit": "bar"}
